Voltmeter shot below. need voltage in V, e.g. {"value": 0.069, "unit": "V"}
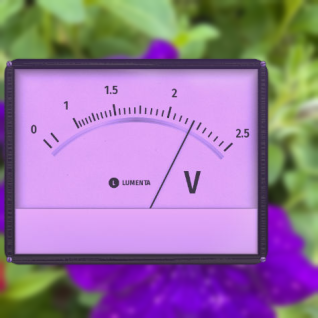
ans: {"value": 2.2, "unit": "V"}
